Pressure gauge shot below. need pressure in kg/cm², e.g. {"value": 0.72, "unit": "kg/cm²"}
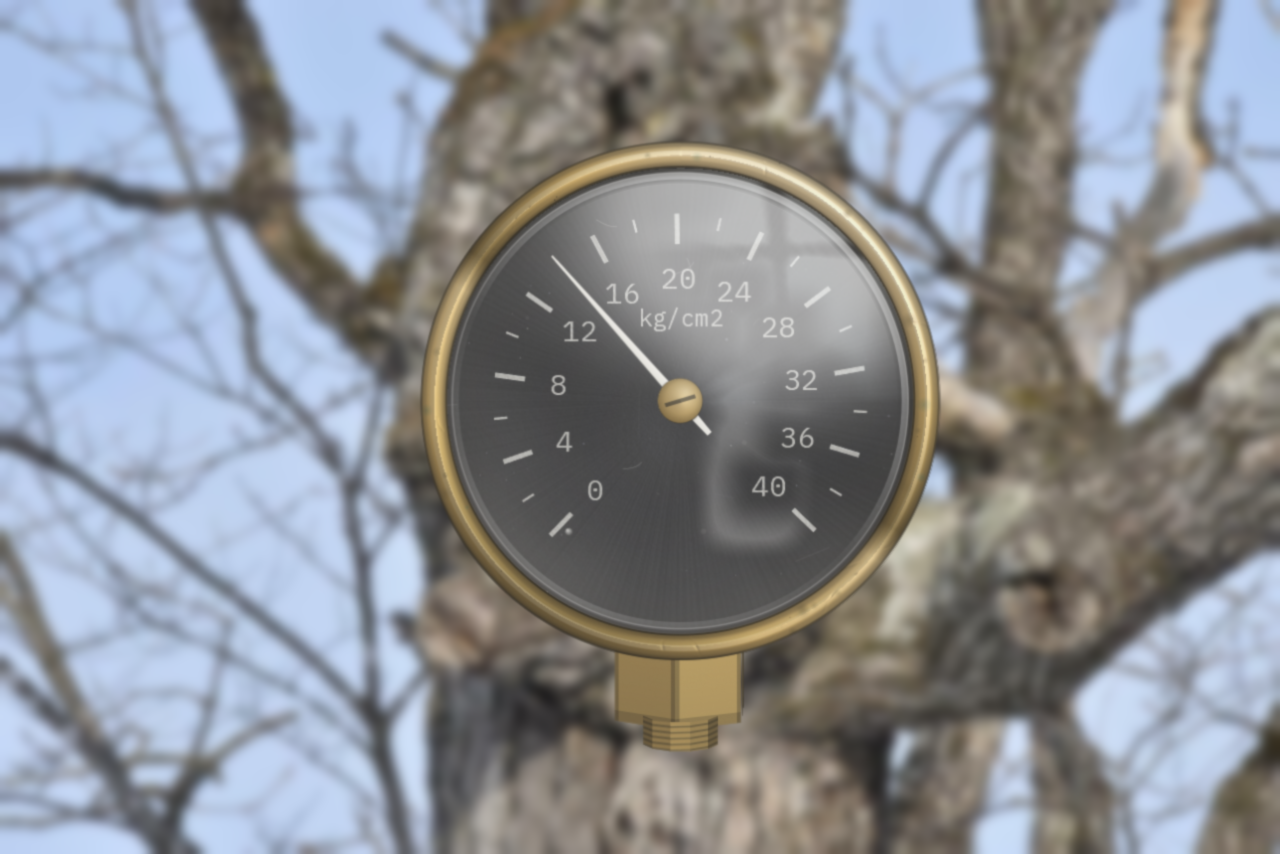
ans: {"value": 14, "unit": "kg/cm²"}
